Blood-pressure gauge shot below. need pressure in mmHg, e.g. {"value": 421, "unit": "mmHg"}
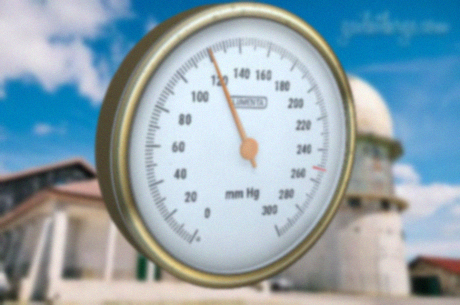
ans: {"value": 120, "unit": "mmHg"}
